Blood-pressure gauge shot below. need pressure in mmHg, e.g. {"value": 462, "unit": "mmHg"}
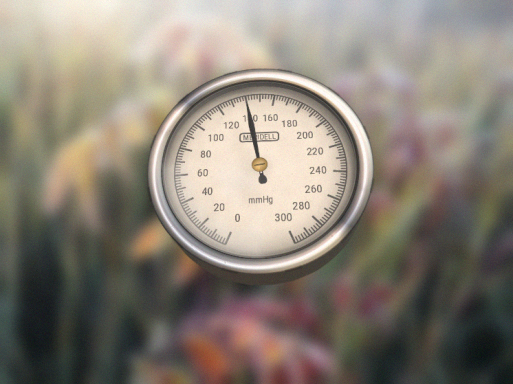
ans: {"value": 140, "unit": "mmHg"}
